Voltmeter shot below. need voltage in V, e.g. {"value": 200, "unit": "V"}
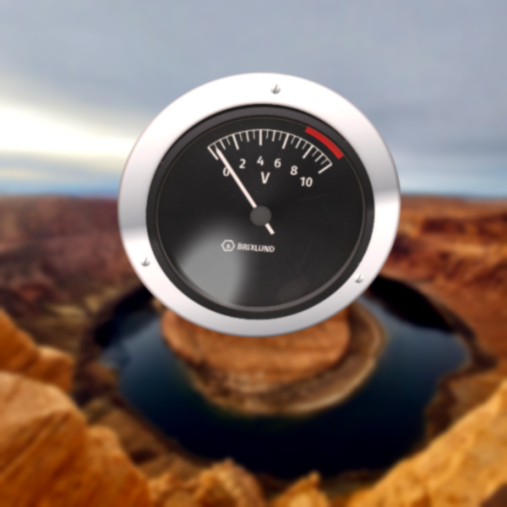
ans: {"value": 0.5, "unit": "V"}
